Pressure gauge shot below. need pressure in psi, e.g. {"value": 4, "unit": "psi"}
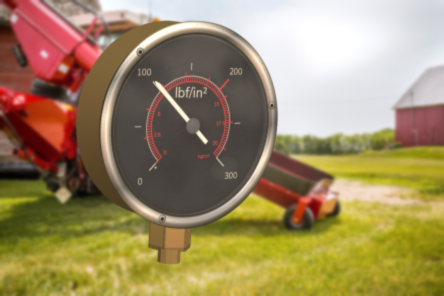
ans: {"value": 100, "unit": "psi"}
